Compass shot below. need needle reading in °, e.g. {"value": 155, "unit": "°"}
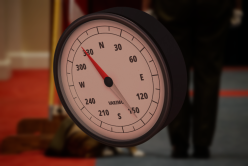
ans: {"value": 330, "unit": "°"}
